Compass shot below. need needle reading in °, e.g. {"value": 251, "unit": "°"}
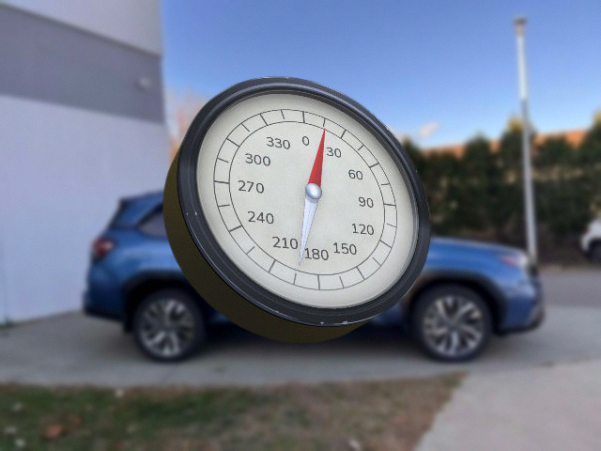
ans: {"value": 15, "unit": "°"}
